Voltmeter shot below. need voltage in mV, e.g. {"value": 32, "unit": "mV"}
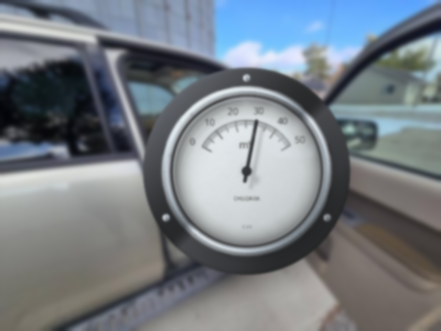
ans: {"value": 30, "unit": "mV"}
